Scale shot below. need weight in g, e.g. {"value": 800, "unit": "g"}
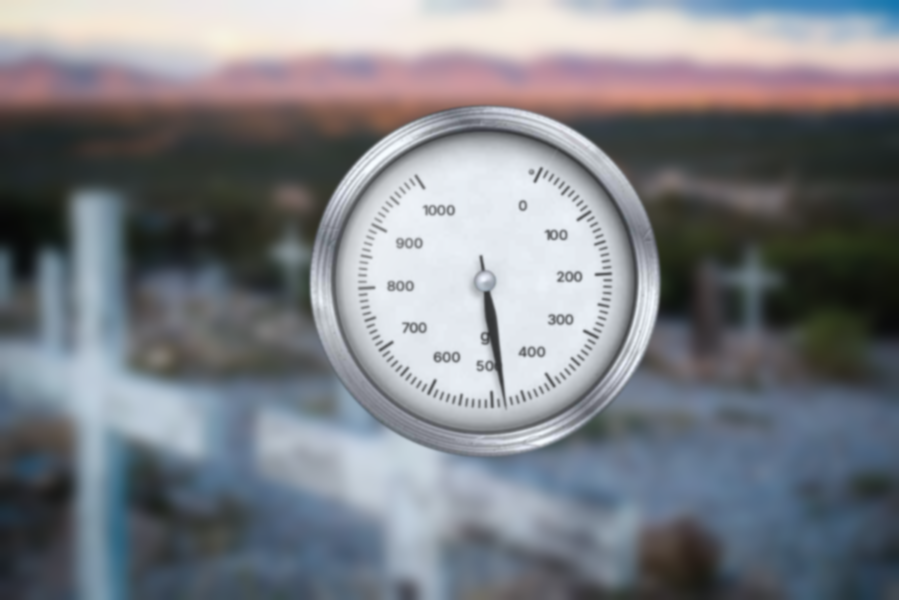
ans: {"value": 480, "unit": "g"}
